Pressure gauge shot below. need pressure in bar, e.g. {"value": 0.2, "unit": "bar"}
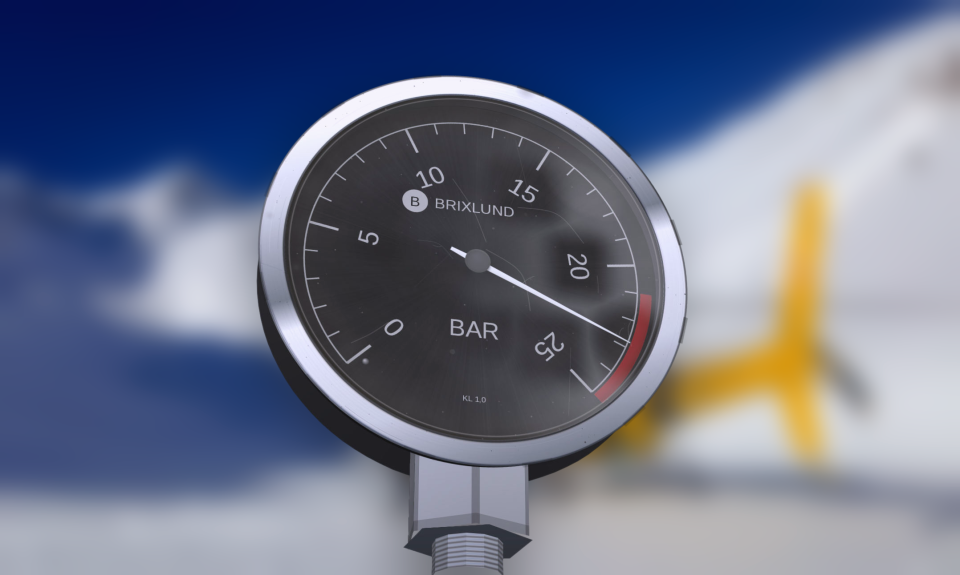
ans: {"value": 23, "unit": "bar"}
